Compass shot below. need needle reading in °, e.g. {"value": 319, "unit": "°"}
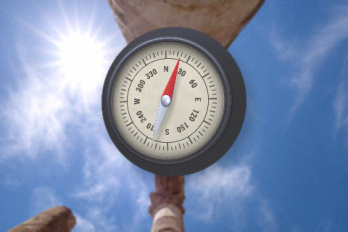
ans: {"value": 20, "unit": "°"}
